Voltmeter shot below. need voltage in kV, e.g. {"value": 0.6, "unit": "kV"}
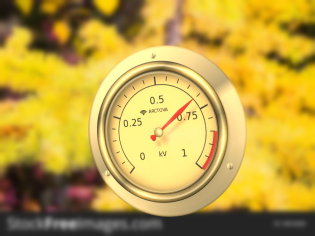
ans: {"value": 0.7, "unit": "kV"}
